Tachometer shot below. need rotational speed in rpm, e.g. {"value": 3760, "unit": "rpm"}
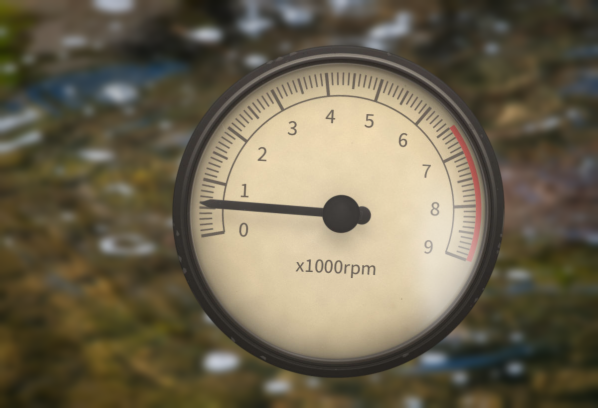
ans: {"value": 600, "unit": "rpm"}
